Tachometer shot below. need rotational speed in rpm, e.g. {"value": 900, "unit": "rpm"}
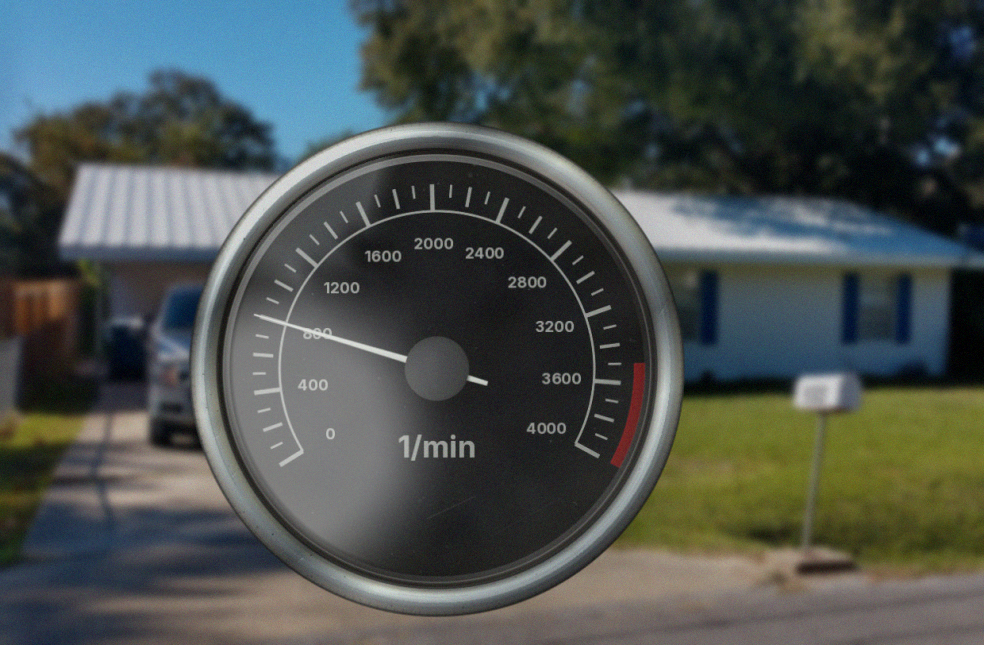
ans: {"value": 800, "unit": "rpm"}
